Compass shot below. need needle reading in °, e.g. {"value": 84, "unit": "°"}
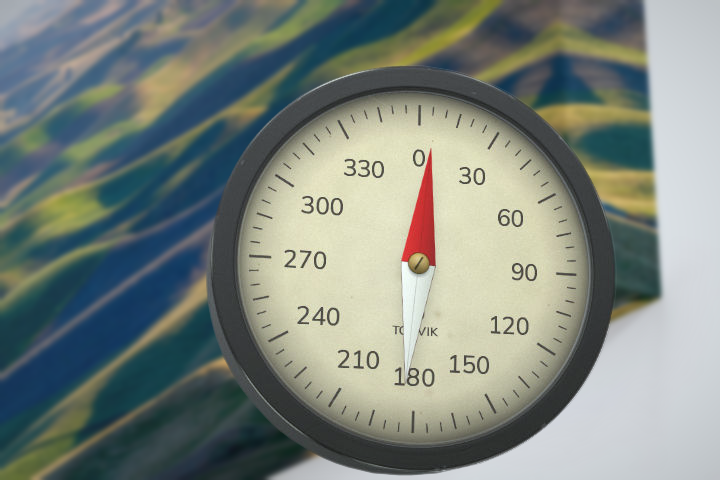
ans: {"value": 5, "unit": "°"}
